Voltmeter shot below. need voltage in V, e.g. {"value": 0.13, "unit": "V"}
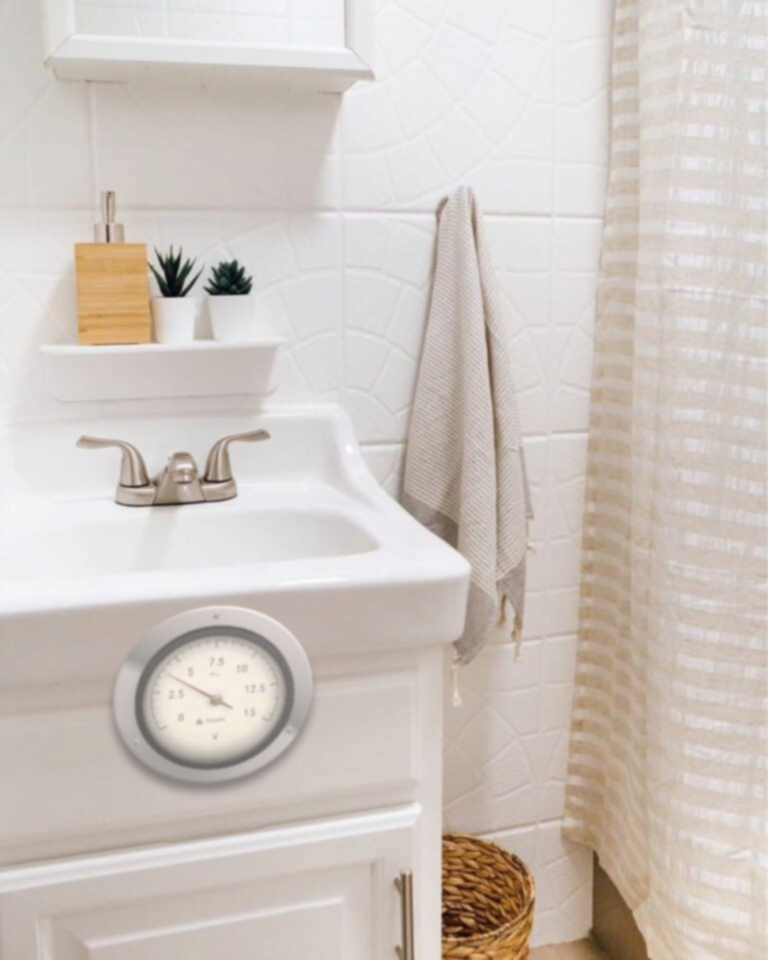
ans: {"value": 4, "unit": "V"}
